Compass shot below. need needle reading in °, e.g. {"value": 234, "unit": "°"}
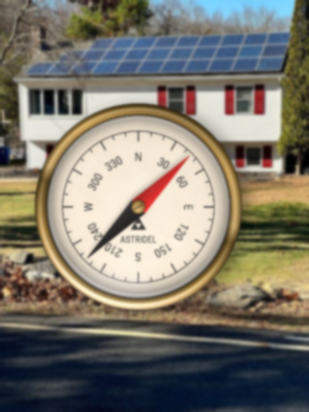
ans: {"value": 45, "unit": "°"}
